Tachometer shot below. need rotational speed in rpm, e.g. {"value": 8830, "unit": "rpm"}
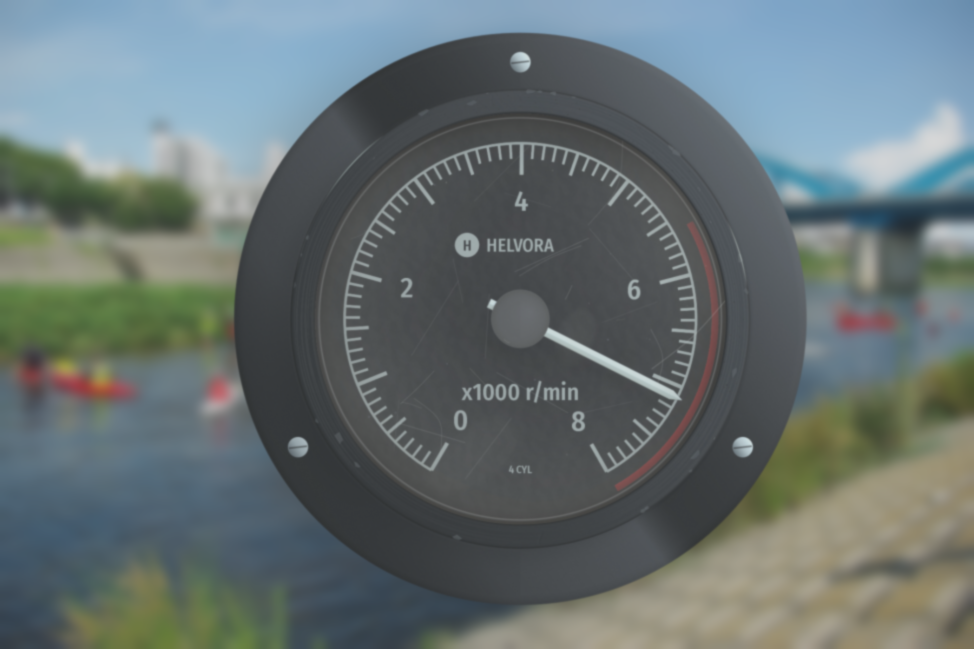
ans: {"value": 7100, "unit": "rpm"}
